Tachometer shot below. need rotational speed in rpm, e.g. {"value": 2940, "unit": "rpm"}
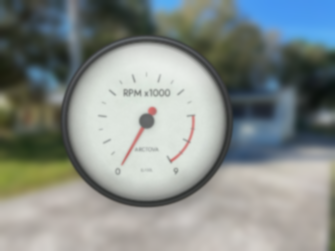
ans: {"value": 0, "unit": "rpm"}
